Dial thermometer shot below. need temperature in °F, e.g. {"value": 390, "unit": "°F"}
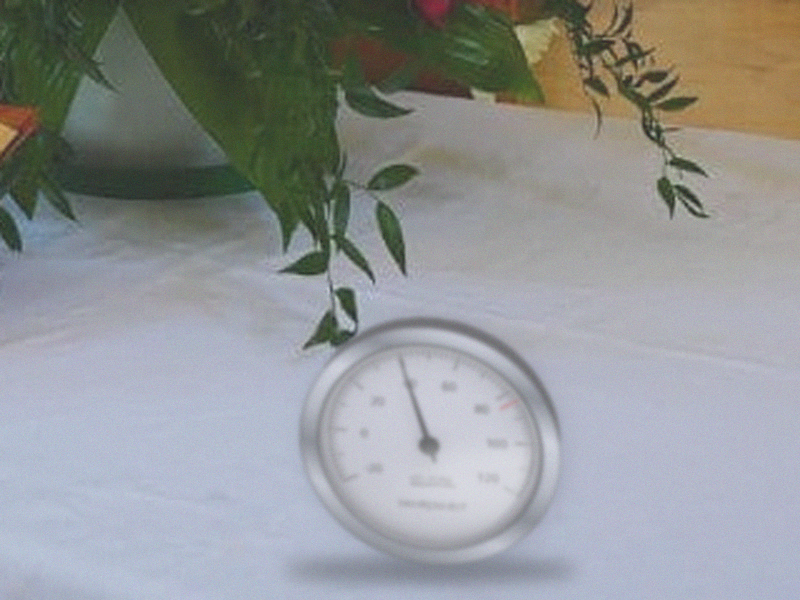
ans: {"value": 40, "unit": "°F"}
